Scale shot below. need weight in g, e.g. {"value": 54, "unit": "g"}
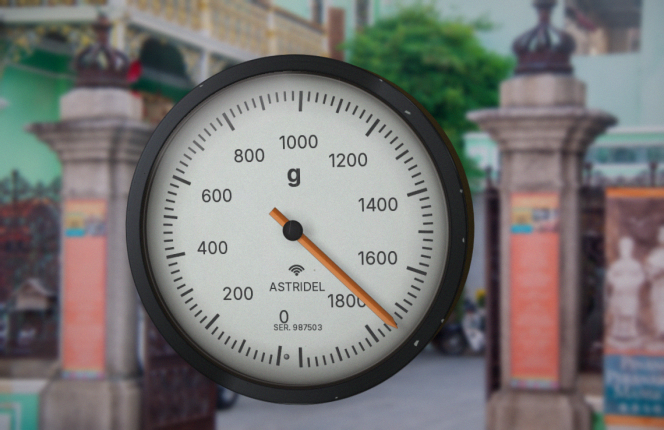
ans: {"value": 1740, "unit": "g"}
